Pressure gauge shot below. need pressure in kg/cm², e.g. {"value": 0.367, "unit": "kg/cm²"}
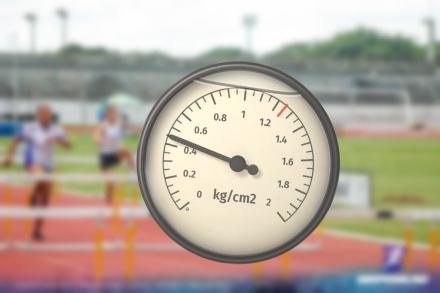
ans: {"value": 0.45, "unit": "kg/cm²"}
